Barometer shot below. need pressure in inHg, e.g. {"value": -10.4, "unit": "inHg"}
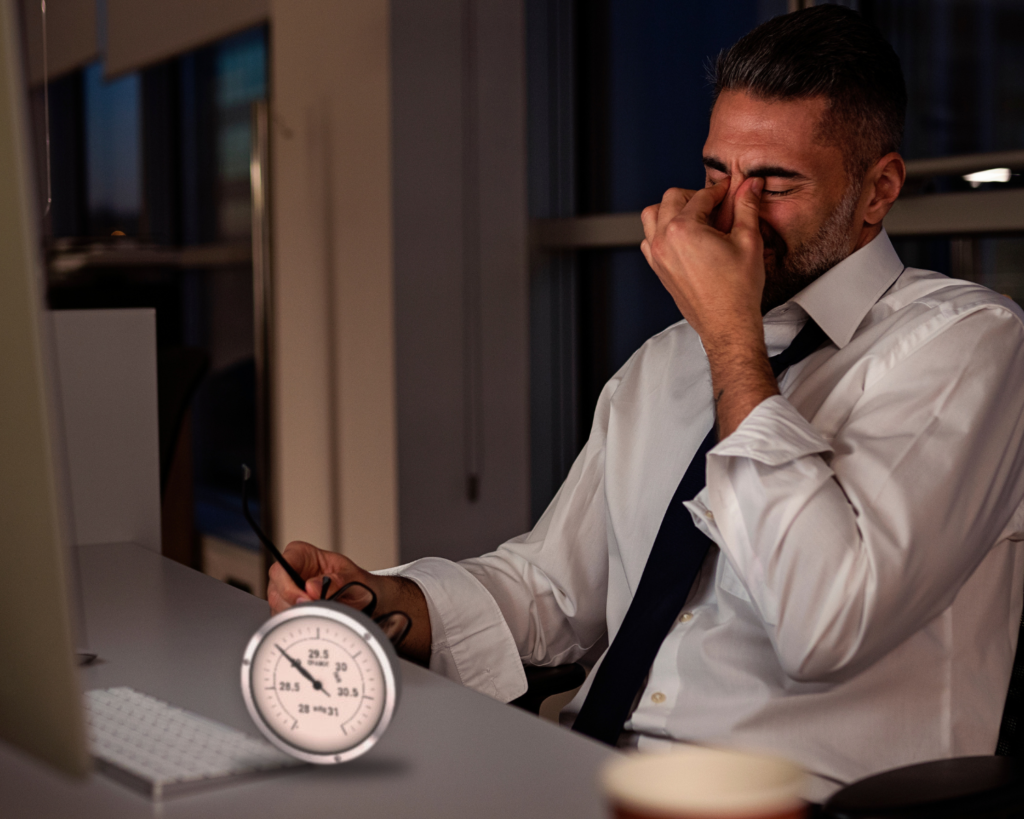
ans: {"value": 29, "unit": "inHg"}
